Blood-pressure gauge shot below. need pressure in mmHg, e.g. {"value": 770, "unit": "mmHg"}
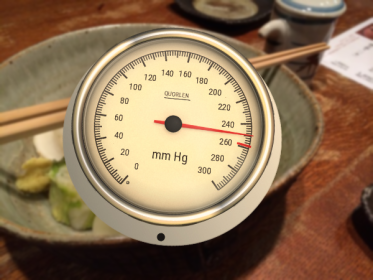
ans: {"value": 250, "unit": "mmHg"}
